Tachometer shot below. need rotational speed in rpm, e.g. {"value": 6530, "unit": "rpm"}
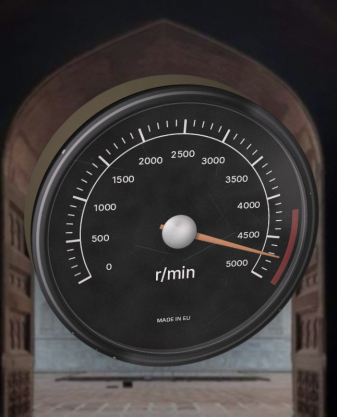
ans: {"value": 4700, "unit": "rpm"}
